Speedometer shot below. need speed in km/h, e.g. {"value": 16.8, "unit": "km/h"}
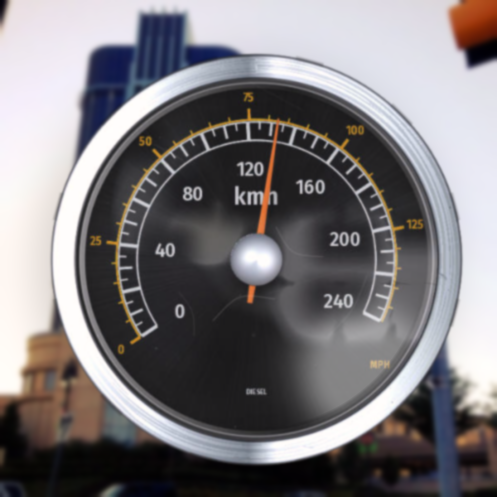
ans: {"value": 132.5, "unit": "km/h"}
